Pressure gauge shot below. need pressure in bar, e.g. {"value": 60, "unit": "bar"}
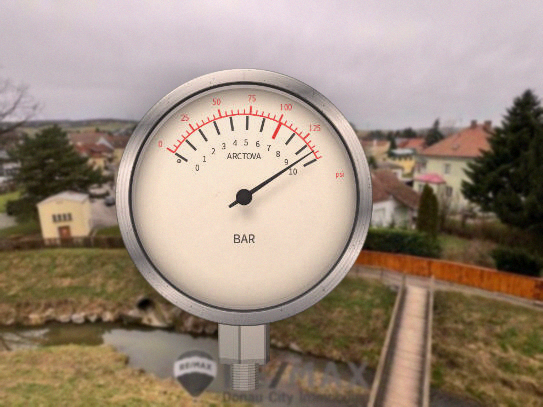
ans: {"value": 9.5, "unit": "bar"}
